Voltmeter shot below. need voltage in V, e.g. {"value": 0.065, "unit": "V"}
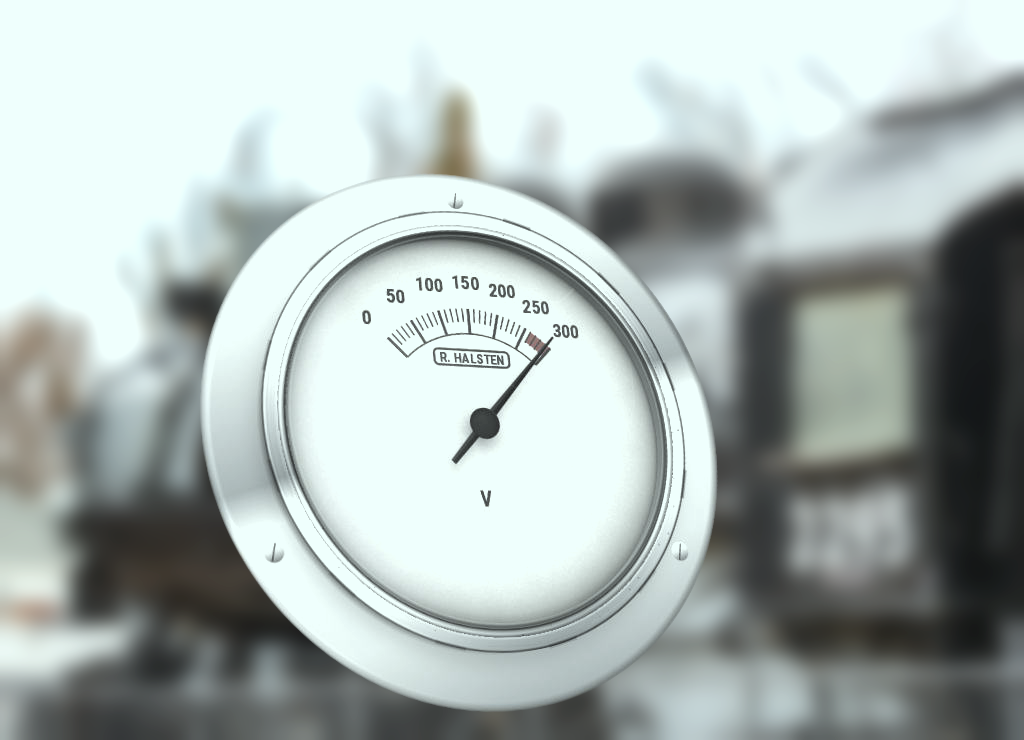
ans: {"value": 290, "unit": "V"}
